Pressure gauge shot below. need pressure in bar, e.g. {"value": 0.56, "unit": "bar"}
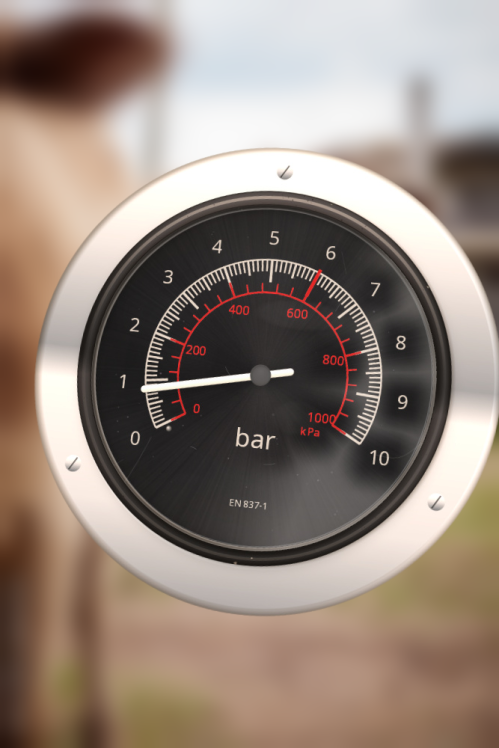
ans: {"value": 0.8, "unit": "bar"}
